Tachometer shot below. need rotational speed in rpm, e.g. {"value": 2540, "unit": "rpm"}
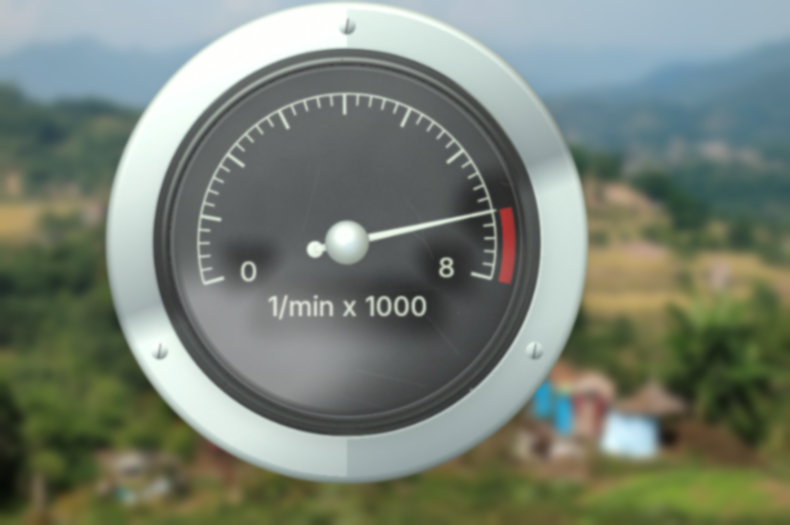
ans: {"value": 7000, "unit": "rpm"}
